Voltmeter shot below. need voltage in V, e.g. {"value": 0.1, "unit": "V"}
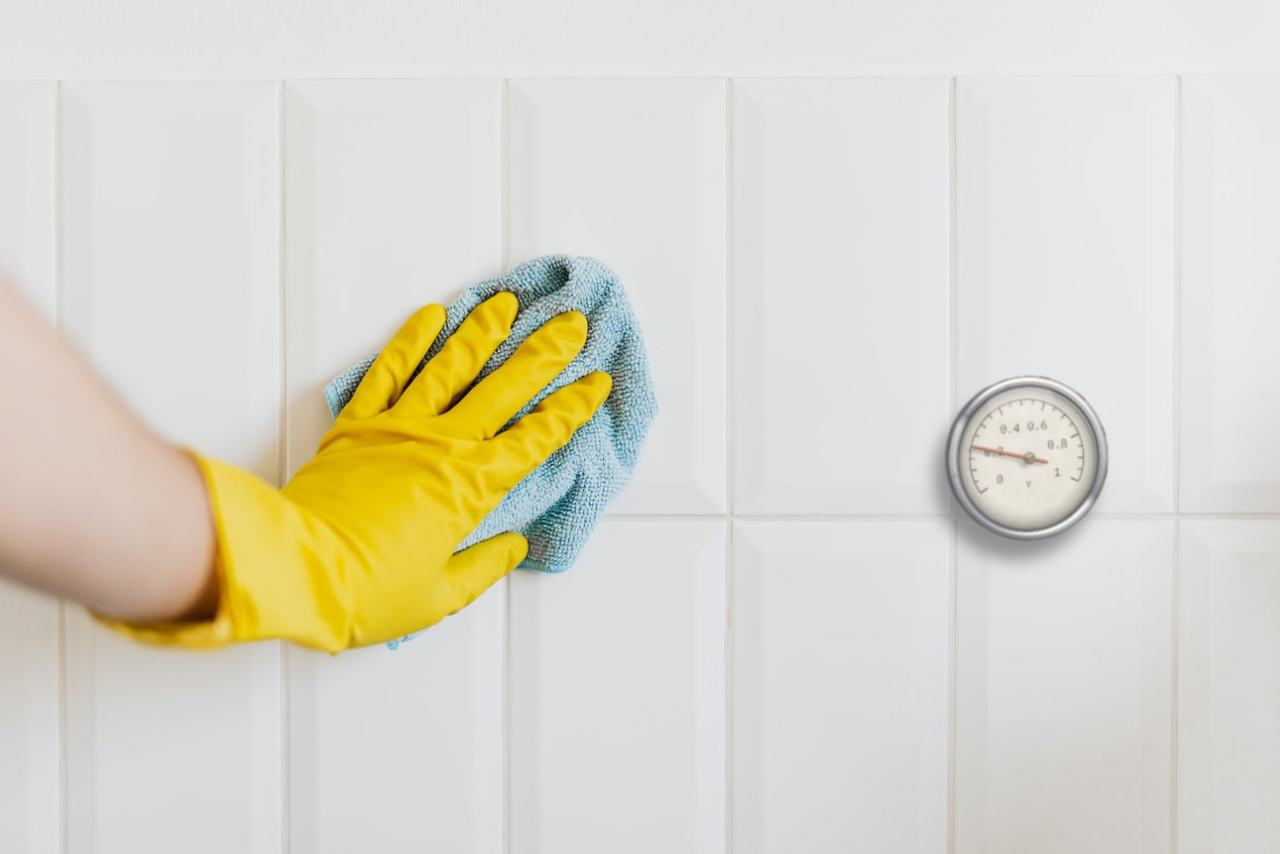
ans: {"value": 0.2, "unit": "V"}
